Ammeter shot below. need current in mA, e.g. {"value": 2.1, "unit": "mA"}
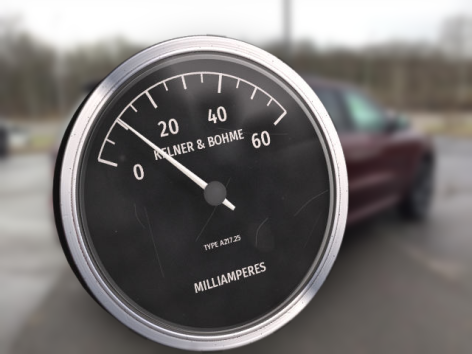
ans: {"value": 10, "unit": "mA"}
